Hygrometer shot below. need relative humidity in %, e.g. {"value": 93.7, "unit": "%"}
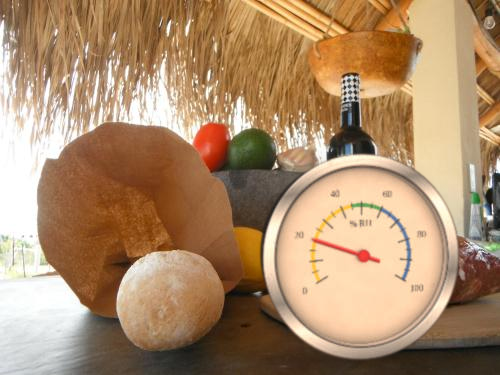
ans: {"value": 20, "unit": "%"}
